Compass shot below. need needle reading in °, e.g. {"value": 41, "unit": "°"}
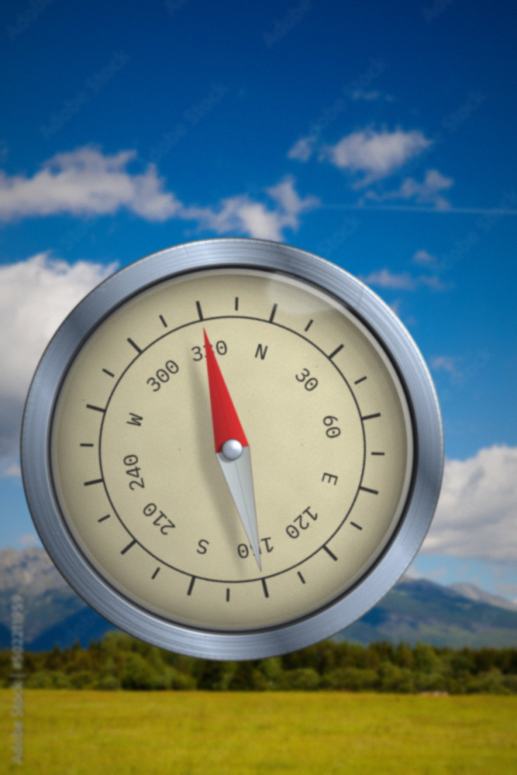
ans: {"value": 330, "unit": "°"}
